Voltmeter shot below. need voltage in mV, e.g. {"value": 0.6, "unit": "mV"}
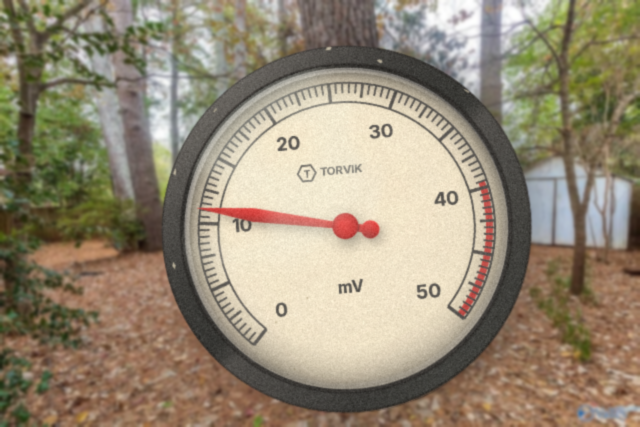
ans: {"value": 11, "unit": "mV"}
